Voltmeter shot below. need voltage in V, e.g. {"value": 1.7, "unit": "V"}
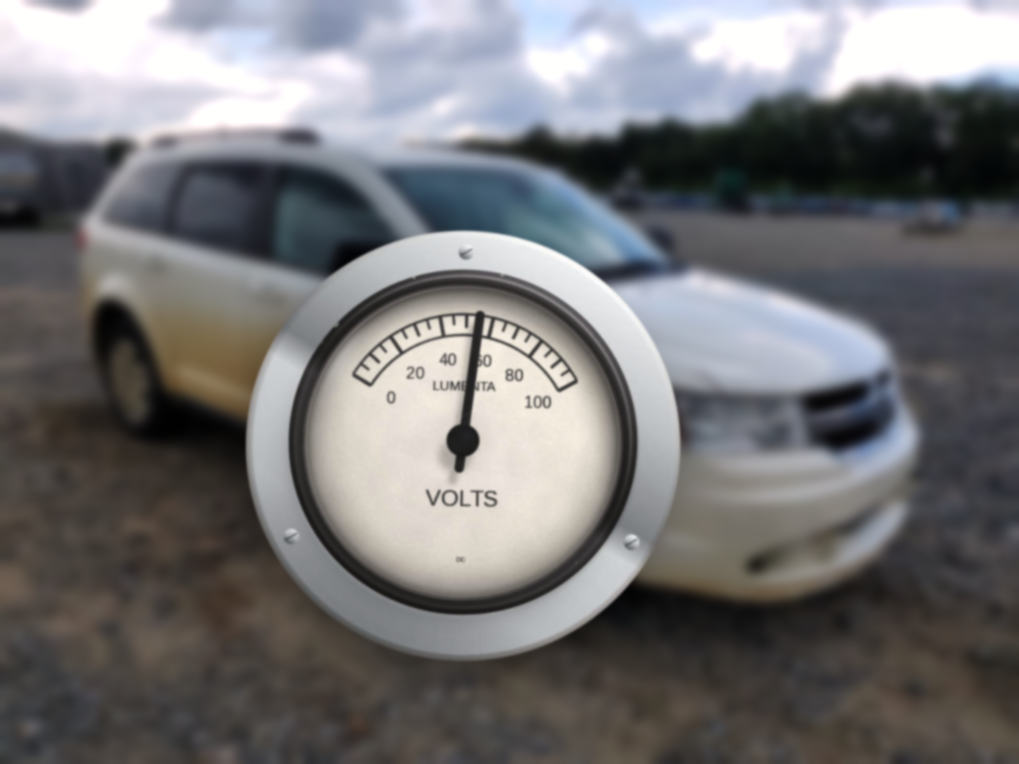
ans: {"value": 55, "unit": "V"}
